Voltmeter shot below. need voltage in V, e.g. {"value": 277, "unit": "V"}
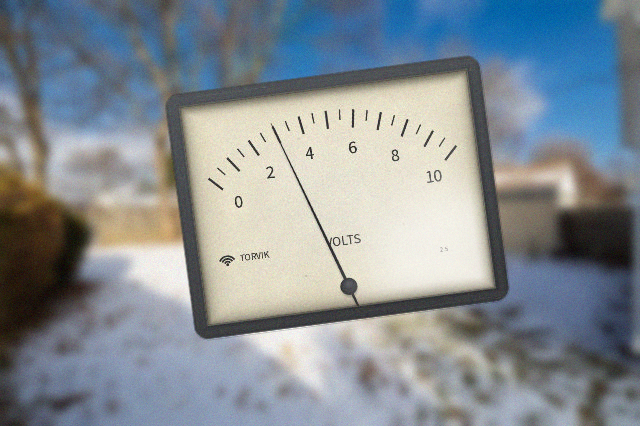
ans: {"value": 3, "unit": "V"}
